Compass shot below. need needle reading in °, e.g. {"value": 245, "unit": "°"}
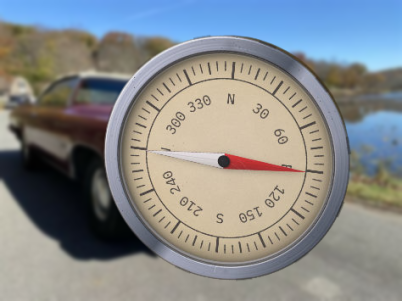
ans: {"value": 90, "unit": "°"}
